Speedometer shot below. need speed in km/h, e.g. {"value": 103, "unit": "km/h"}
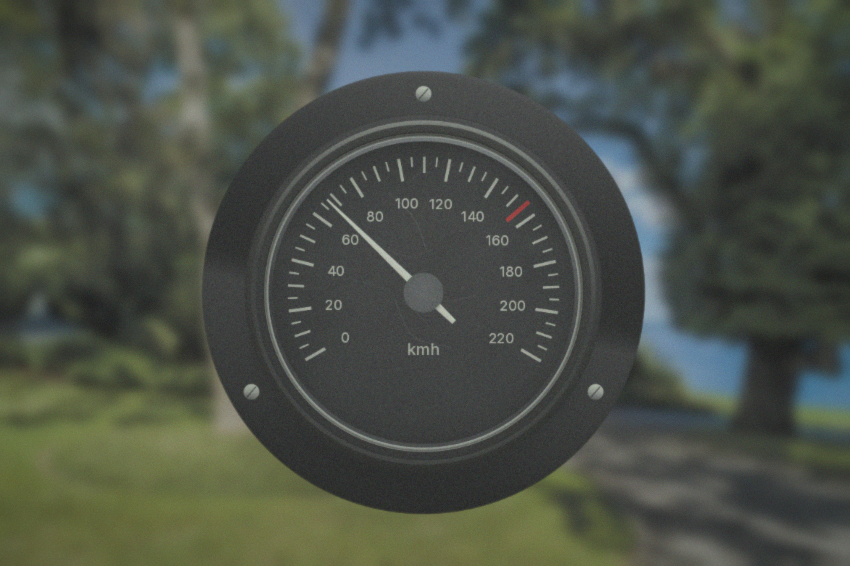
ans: {"value": 67.5, "unit": "km/h"}
